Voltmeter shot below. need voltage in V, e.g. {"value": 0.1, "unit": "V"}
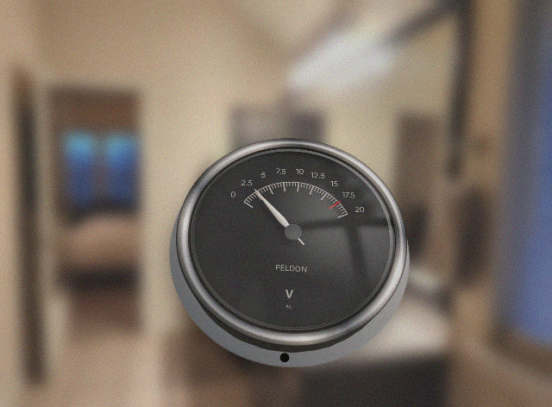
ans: {"value": 2.5, "unit": "V"}
